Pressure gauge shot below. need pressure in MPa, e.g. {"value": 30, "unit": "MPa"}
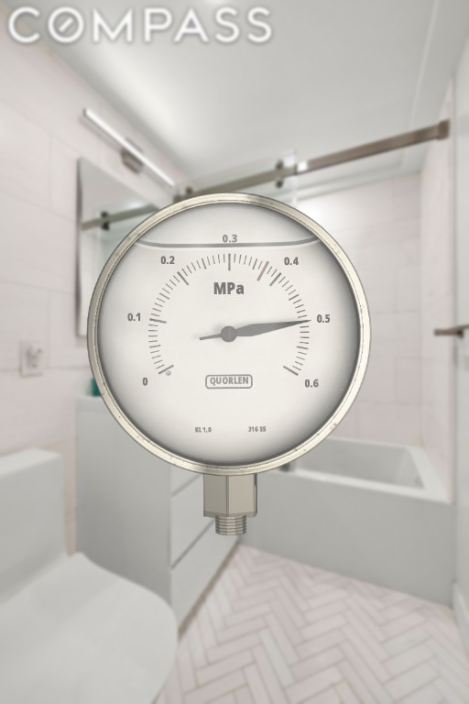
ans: {"value": 0.5, "unit": "MPa"}
